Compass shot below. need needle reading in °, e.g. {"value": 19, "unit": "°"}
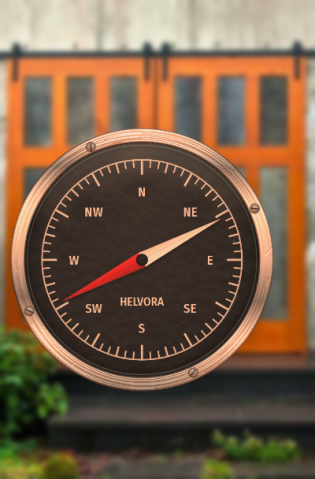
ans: {"value": 242.5, "unit": "°"}
